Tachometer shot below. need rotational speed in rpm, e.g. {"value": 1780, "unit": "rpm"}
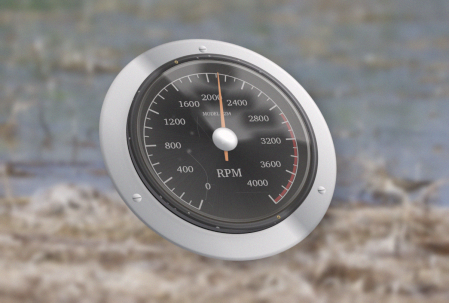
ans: {"value": 2100, "unit": "rpm"}
